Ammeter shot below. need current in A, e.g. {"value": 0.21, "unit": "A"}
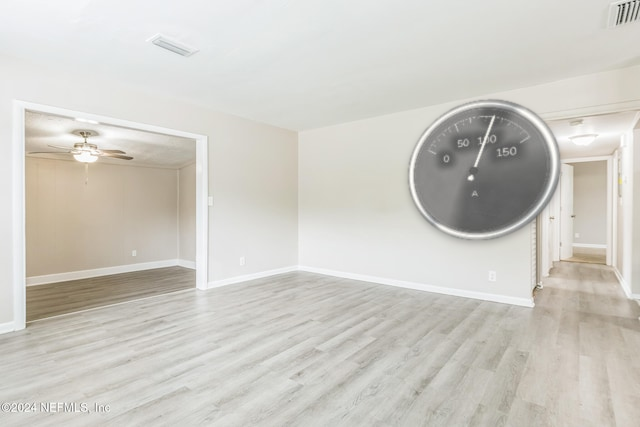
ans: {"value": 100, "unit": "A"}
